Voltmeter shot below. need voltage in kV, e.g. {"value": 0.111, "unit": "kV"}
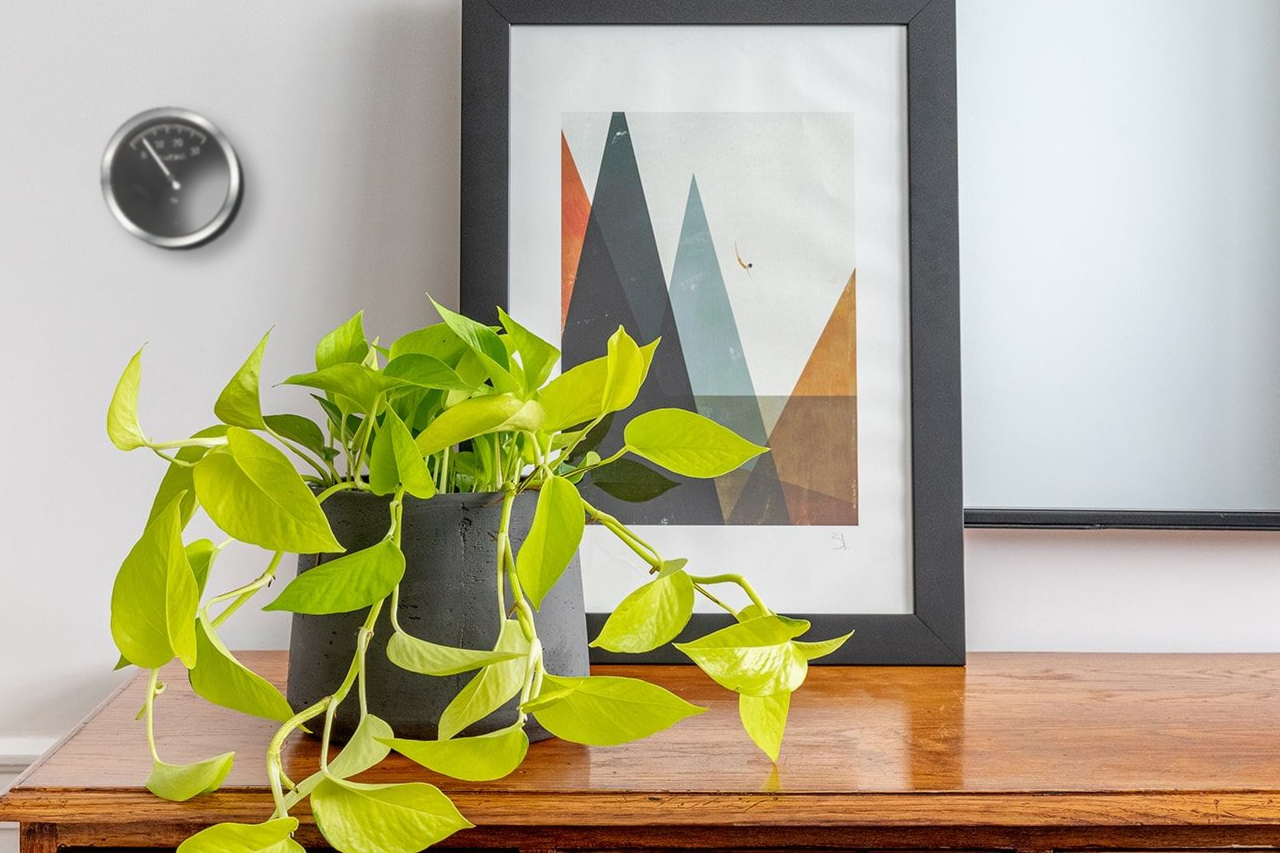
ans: {"value": 5, "unit": "kV"}
